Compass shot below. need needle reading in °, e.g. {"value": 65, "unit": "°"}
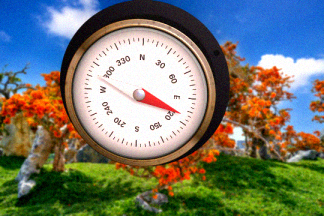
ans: {"value": 110, "unit": "°"}
